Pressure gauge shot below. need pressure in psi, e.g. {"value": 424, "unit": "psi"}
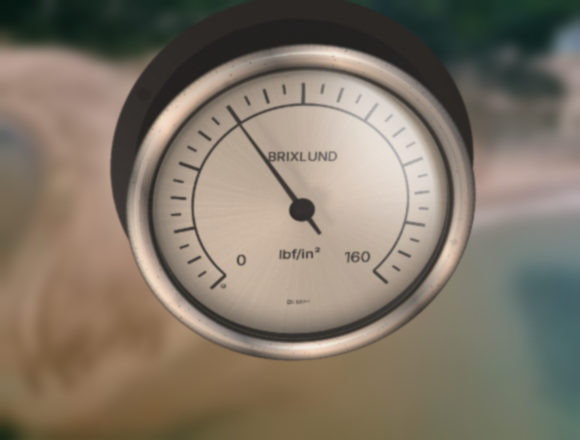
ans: {"value": 60, "unit": "psi"}
